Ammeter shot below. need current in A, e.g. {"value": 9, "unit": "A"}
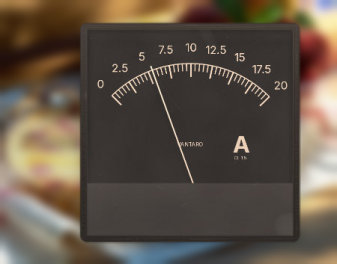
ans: {"value": 5.5, "unit": "A"}
